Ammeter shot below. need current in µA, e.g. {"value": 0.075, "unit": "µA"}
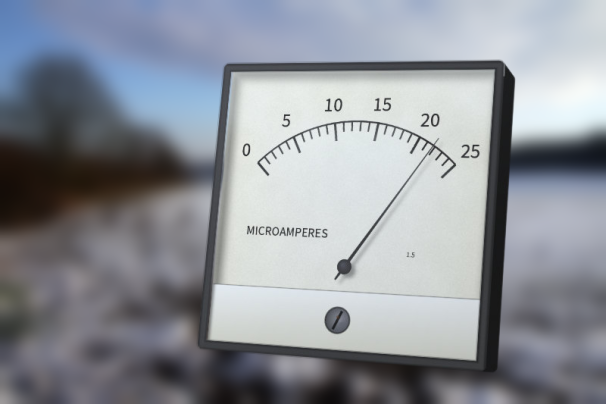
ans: {"value": 22, "unit": "µA"}
